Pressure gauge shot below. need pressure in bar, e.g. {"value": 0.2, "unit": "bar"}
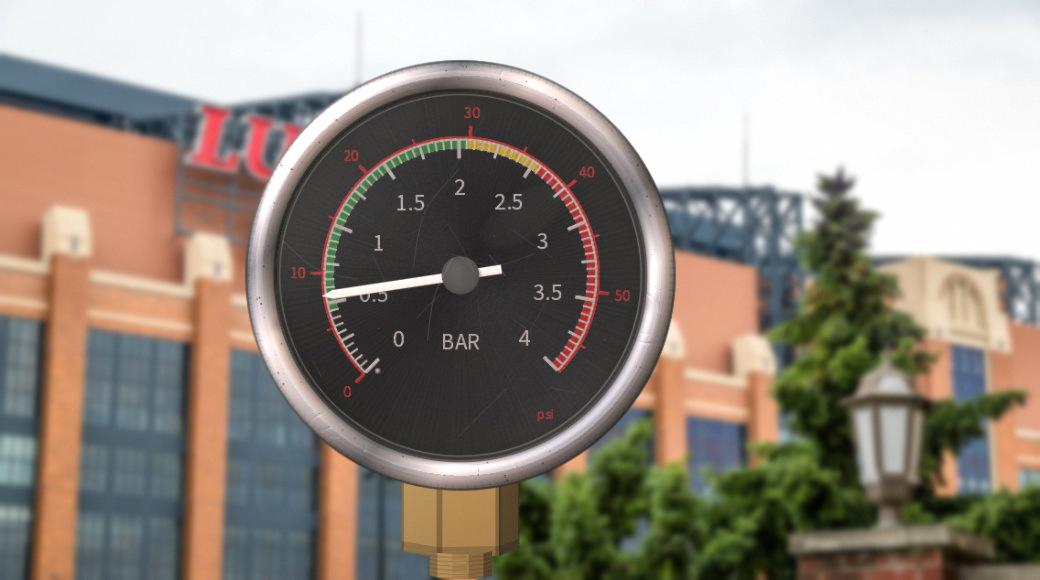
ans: {"value": 0.55, "unit": "bar"}
